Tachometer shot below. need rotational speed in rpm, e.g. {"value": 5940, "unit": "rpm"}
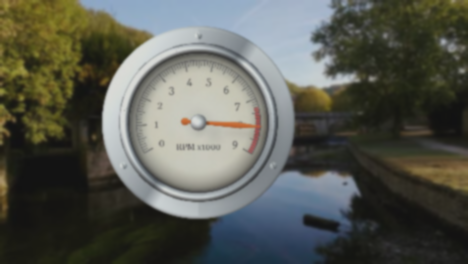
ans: {"value": 8000, "unit": "rpm"}
